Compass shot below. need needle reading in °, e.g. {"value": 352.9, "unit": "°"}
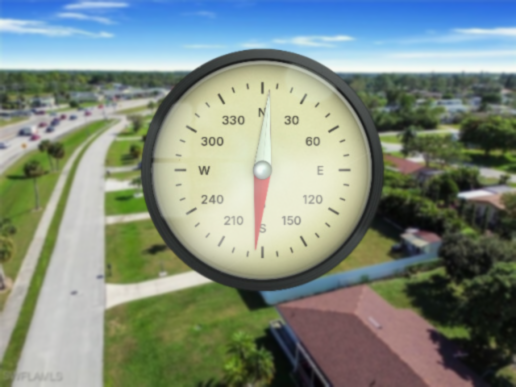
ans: {"value": 185, "unit": "°"}
